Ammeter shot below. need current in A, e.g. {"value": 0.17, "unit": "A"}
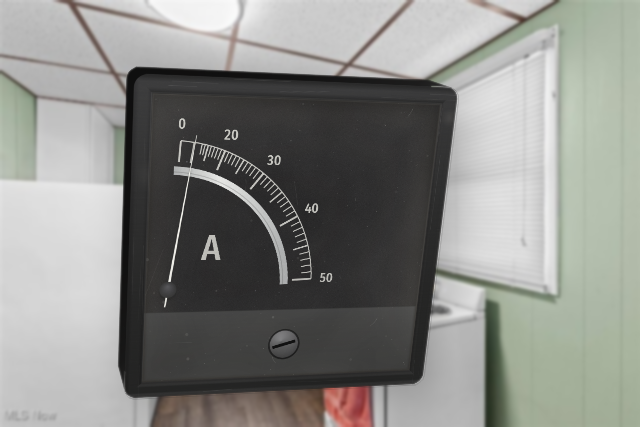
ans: {"value": 10, "unit": "A"}
